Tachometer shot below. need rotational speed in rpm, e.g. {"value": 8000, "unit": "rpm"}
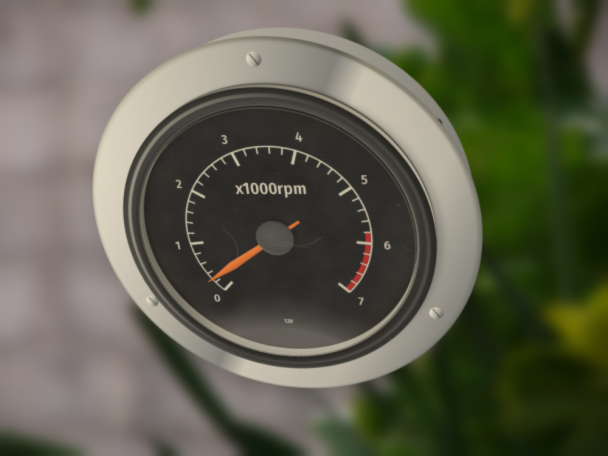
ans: {"value": 300, "unit": "rpm"}
